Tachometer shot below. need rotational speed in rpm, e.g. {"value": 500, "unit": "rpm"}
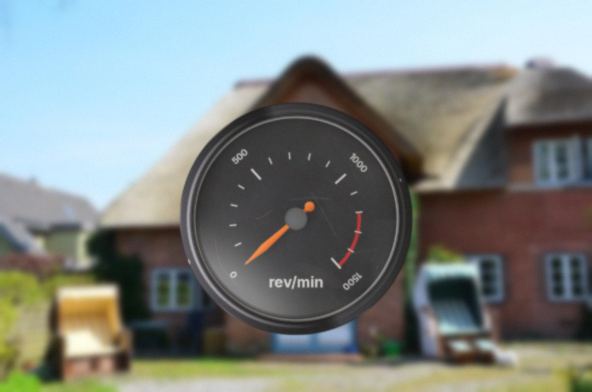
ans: {"value": 0, "unit": "rpm"}
